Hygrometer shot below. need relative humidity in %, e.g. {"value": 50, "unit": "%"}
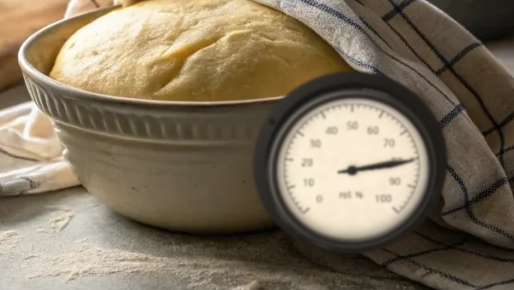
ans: {"value": 80, "unit": "%"}
